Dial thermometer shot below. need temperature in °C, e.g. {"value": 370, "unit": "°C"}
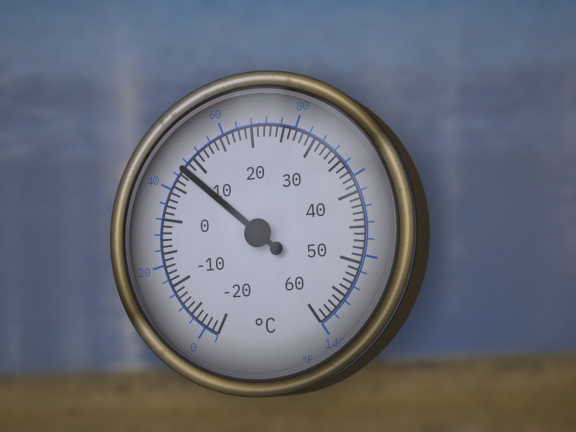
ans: {"value": 8, "unit": "°C"}
